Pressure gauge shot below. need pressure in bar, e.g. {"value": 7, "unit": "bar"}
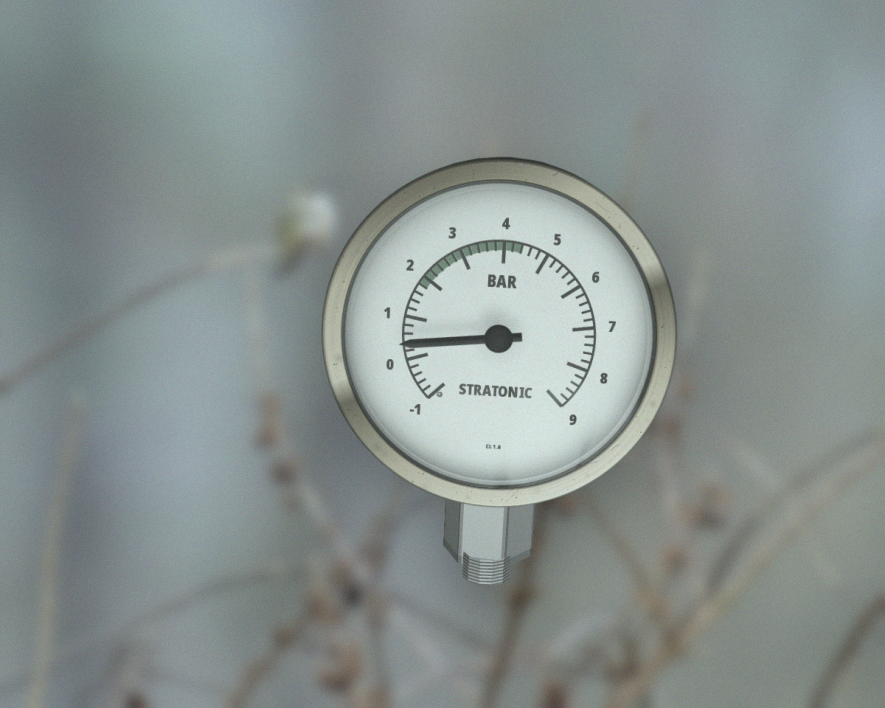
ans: {"value": 0.4, "unit": "bar"}
